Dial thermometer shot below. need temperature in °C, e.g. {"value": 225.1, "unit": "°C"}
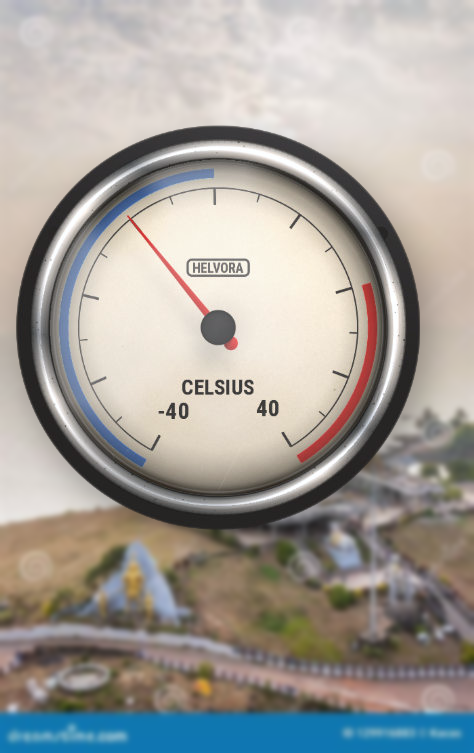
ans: {"value": -10, "unit": "°C"}
